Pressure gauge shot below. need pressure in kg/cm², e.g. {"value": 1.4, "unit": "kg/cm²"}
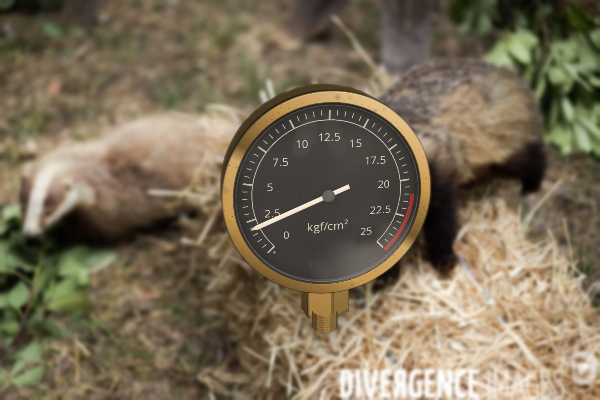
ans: {"value": 2, "unit": "kg/cm²"}
